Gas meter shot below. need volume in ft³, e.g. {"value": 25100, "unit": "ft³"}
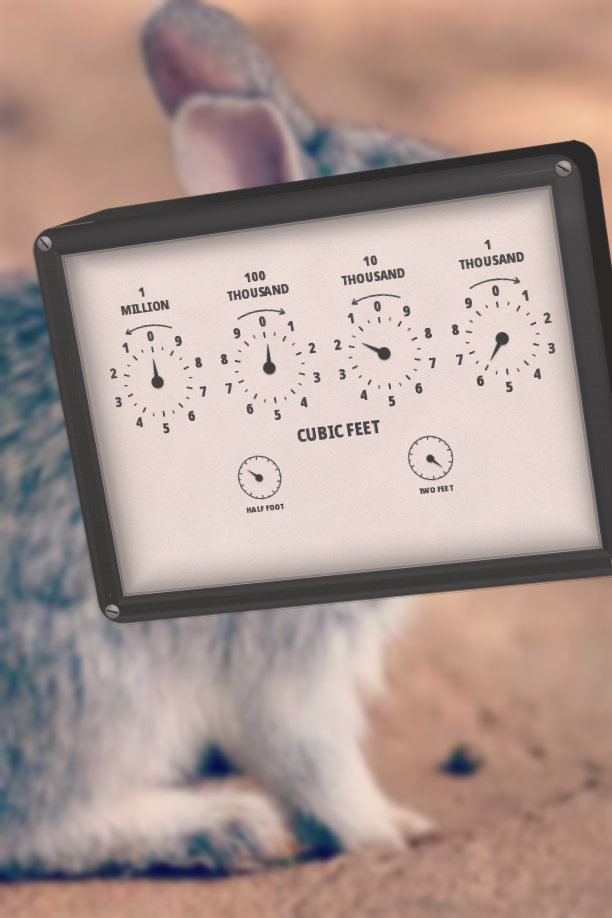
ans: {"value": 1600, "unit": "ft³"}
